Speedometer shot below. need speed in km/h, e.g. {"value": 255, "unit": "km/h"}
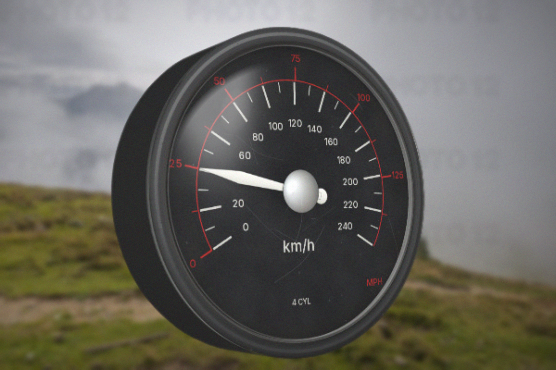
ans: {"value": 40, "unit": "km/h"}
